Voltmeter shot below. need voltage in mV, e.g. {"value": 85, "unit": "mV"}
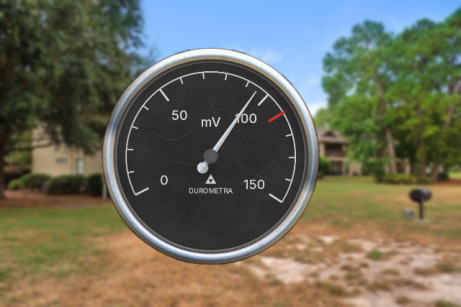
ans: {"value": 95, "unit": "mV"}
